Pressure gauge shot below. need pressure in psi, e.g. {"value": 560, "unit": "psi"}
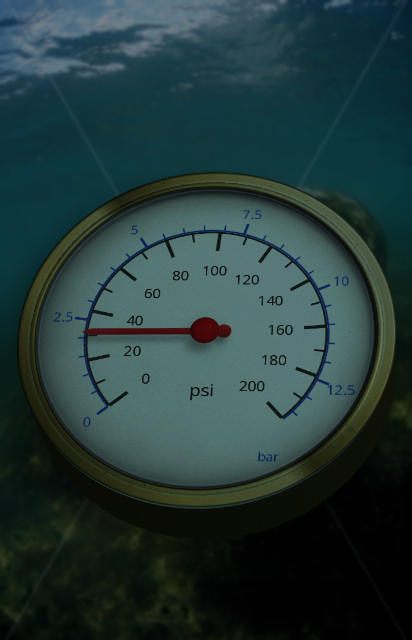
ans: {"value": 30, "unit": "psi"}
